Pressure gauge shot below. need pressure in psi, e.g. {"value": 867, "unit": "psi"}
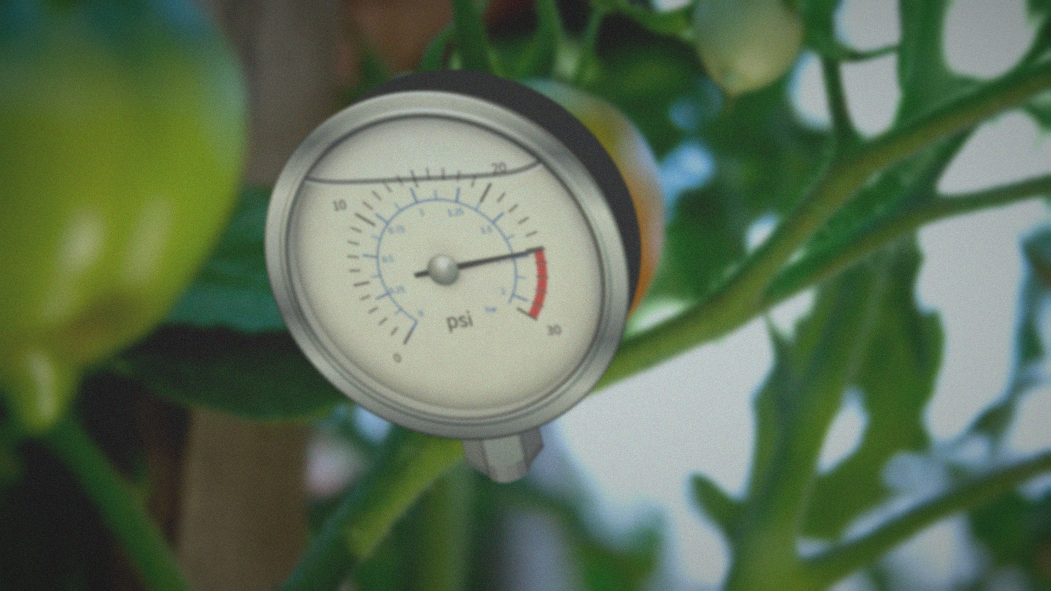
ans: {"value": 25, "unit": "psi"}
